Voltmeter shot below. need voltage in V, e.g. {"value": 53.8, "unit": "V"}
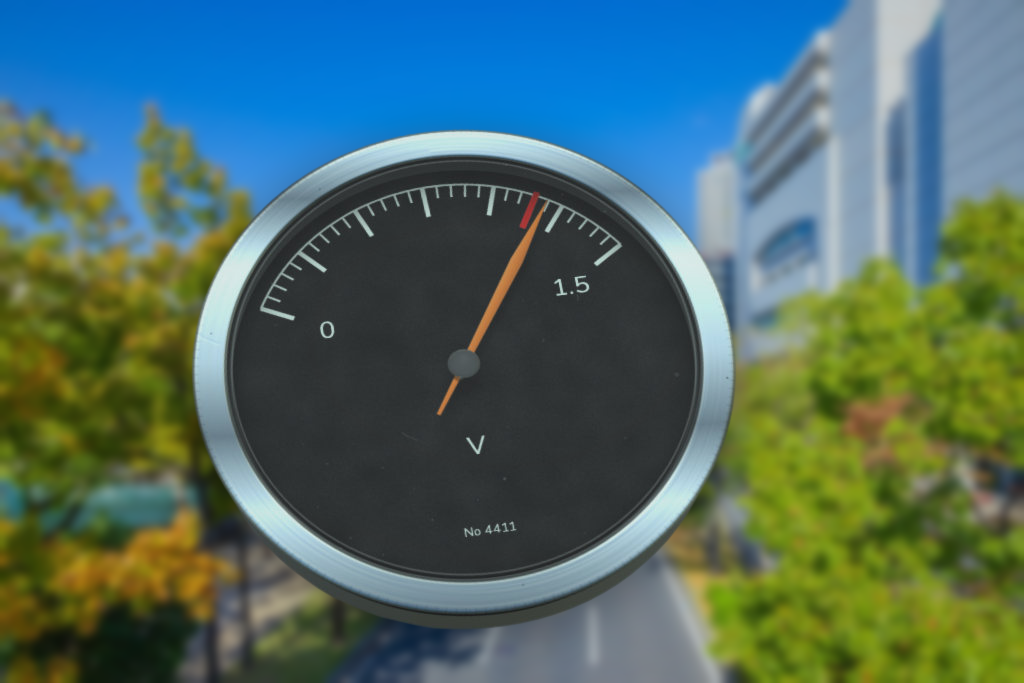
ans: {"value": 1.2, "unit": "V"}
